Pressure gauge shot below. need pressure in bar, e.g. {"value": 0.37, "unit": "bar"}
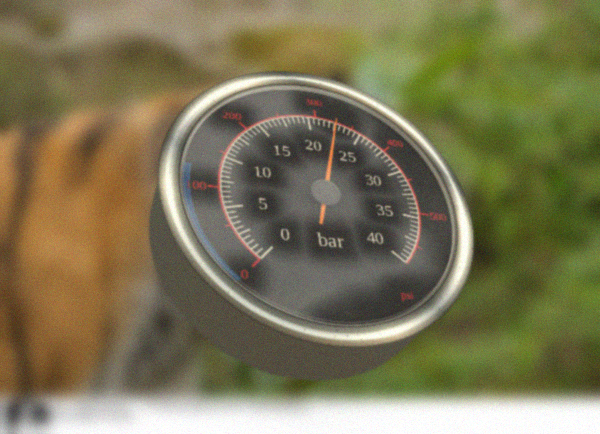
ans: {"value": 22.5, "unit": "bar"}
